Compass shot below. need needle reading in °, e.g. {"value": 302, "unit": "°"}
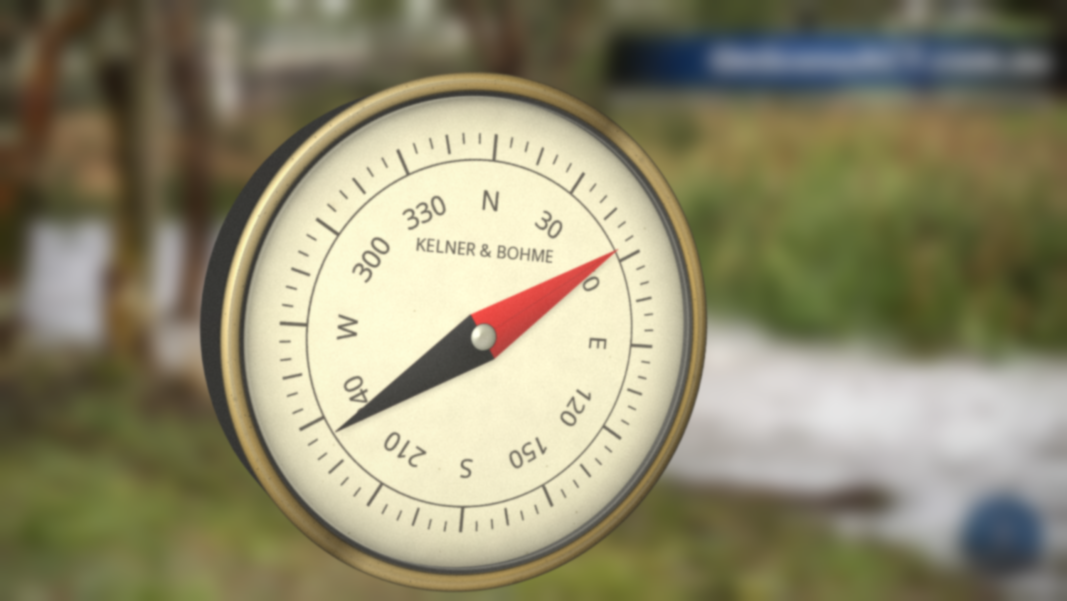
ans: {"value": 55, "unit": "°"}
